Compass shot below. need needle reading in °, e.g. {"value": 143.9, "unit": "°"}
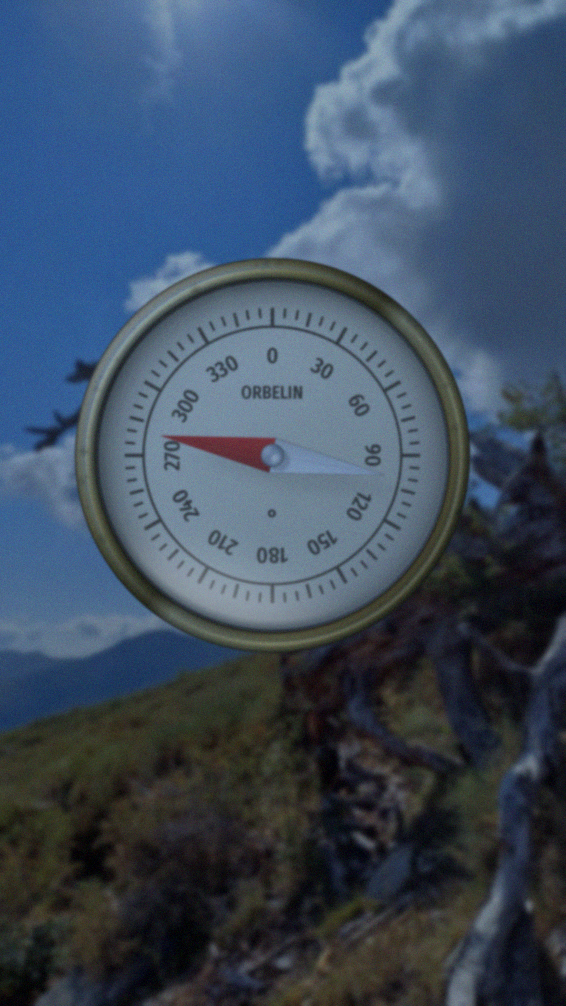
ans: {"value": 280, "unit": "°"}
